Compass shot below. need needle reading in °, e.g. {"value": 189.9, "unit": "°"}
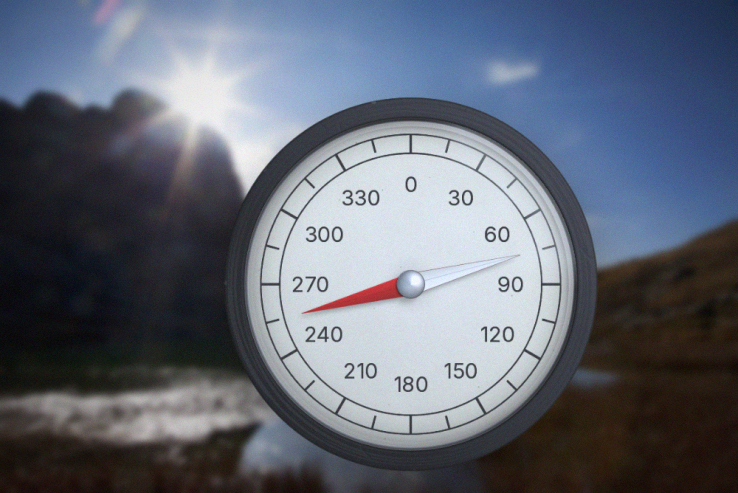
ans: {"value": 255, "unit": "°"}
